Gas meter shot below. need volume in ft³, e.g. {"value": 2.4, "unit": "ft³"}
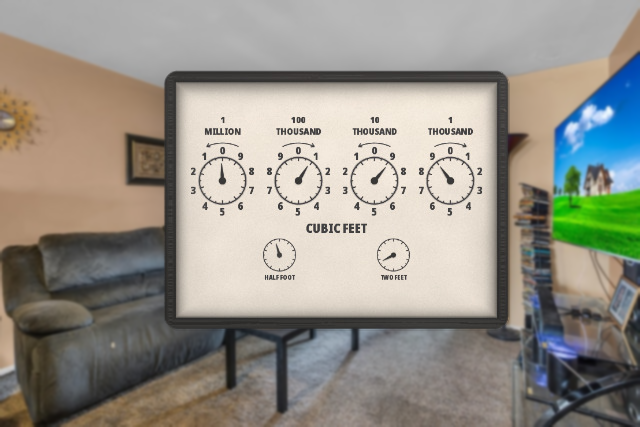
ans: {"value": 8900, "unit": "ft³"}
